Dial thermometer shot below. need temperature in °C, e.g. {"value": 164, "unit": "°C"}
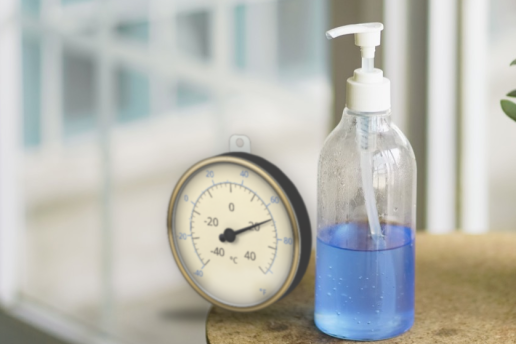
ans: {"value": 20, "unit": "°C"}
